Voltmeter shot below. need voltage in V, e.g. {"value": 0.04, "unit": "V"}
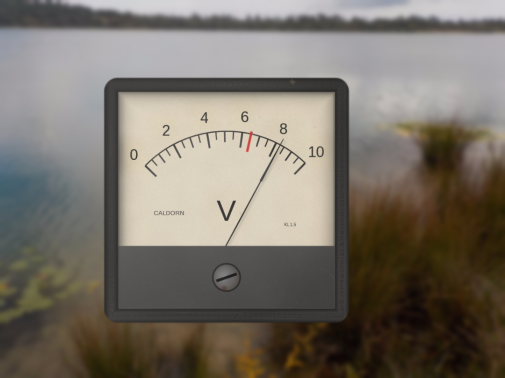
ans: {"value": 8.25, "unit": "V"}
